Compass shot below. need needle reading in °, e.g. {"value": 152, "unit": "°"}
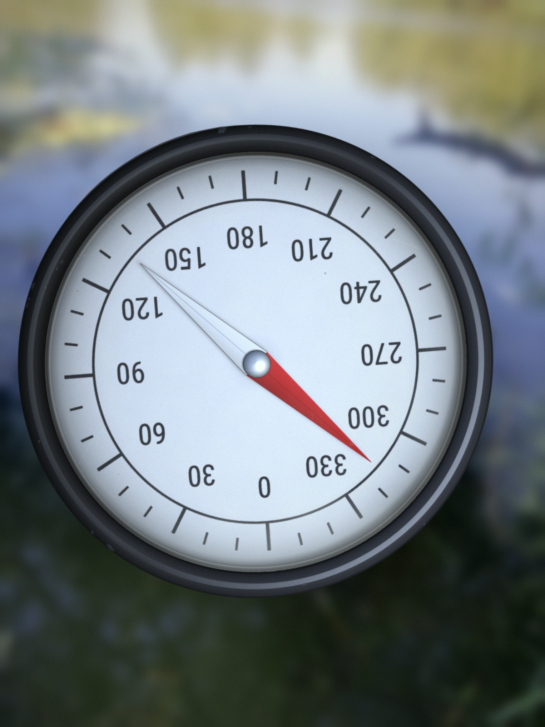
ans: {"value": 315, "unit": "°"}
